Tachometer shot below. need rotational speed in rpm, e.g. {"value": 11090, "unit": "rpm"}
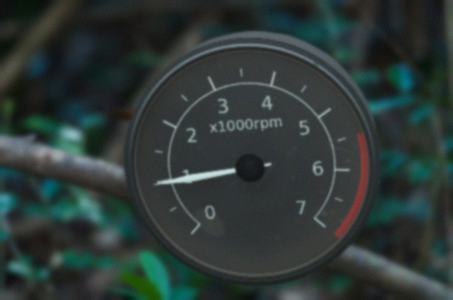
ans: {"value": 1000, "unit": "rpm"}
